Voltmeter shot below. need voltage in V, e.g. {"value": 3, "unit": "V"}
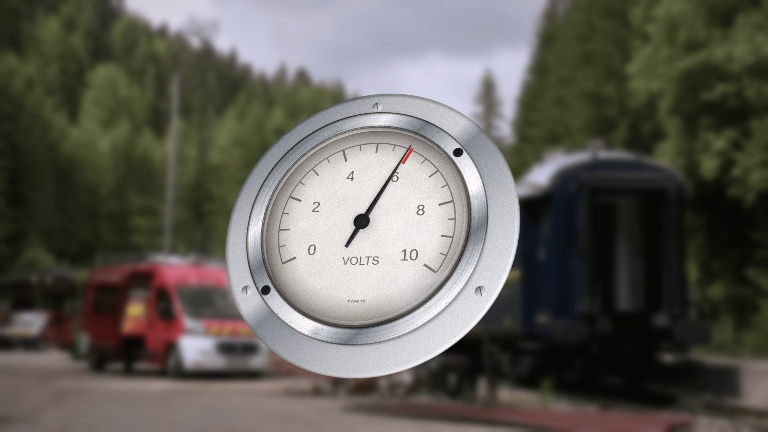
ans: {"value": 6, "unit": "V"}
